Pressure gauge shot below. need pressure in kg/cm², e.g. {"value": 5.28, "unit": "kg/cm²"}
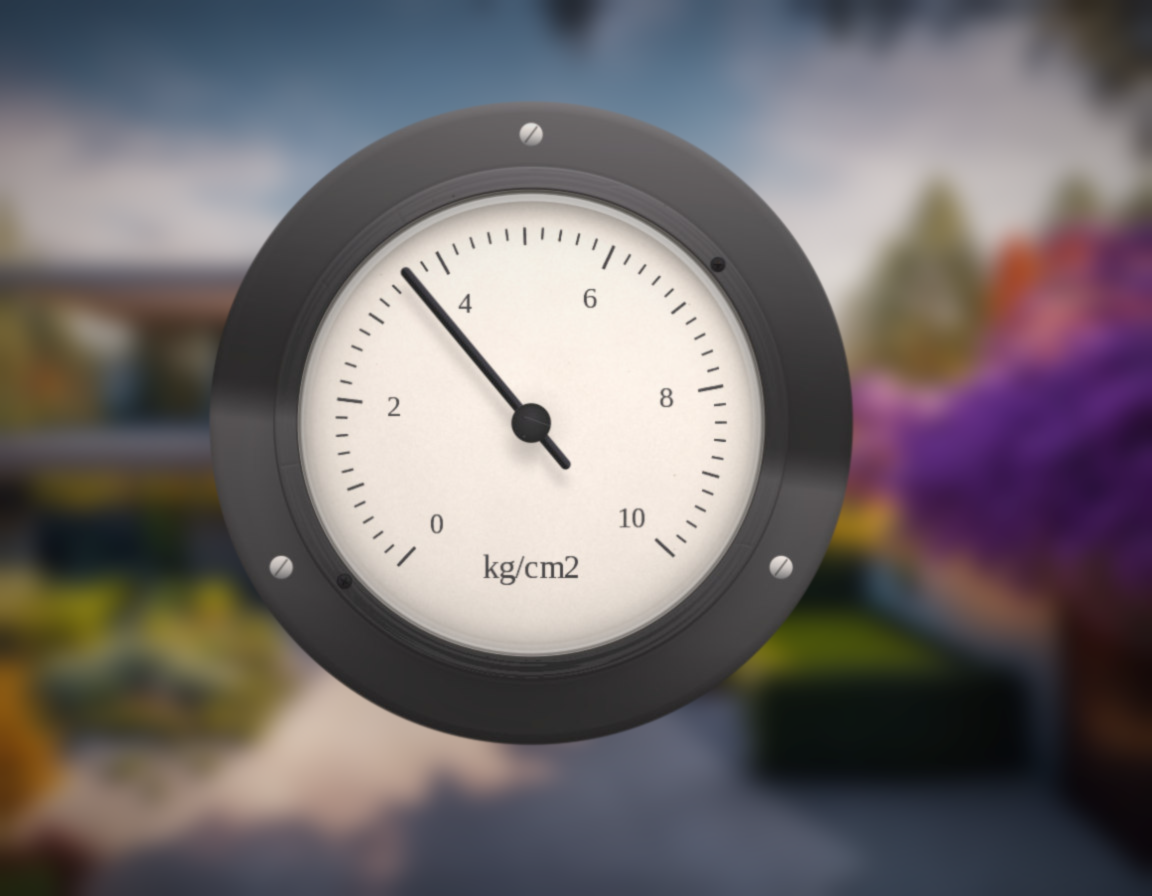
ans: {"value": 3.6, "unit": "kg/cm²"}
